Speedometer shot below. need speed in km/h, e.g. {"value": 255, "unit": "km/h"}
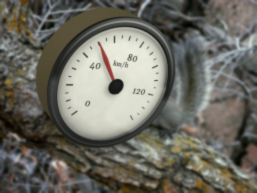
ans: {"value": 50, "unit": "km/h"}
